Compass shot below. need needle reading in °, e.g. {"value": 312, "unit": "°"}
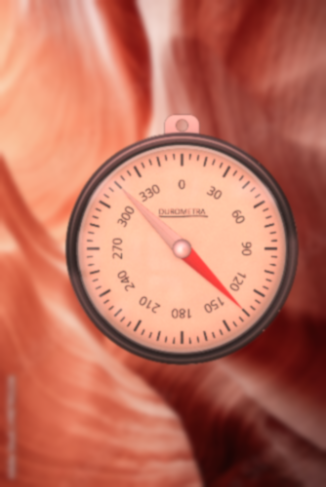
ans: {"value": 135, "unit": "°"}
